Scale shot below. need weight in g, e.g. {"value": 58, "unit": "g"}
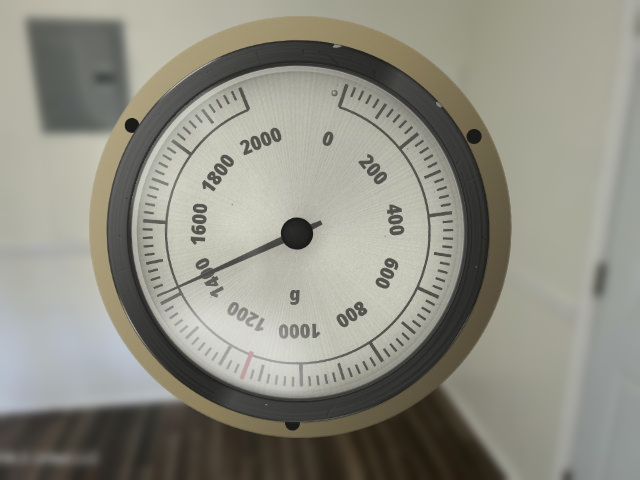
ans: {"value": 1420, "unit": "g"}
